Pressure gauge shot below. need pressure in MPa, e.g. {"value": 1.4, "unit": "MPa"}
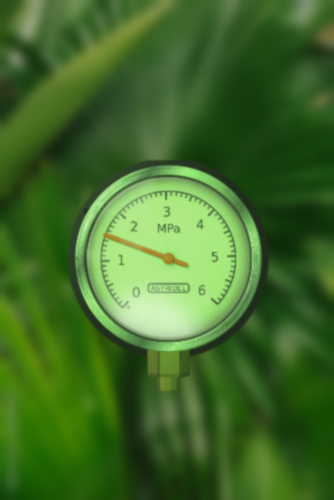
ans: {"value": 1.5, "unit": "MPa"}
